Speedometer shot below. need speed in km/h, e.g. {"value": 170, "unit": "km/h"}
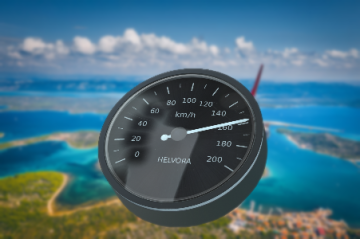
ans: {"value": 160, "unit": "km/h"}
